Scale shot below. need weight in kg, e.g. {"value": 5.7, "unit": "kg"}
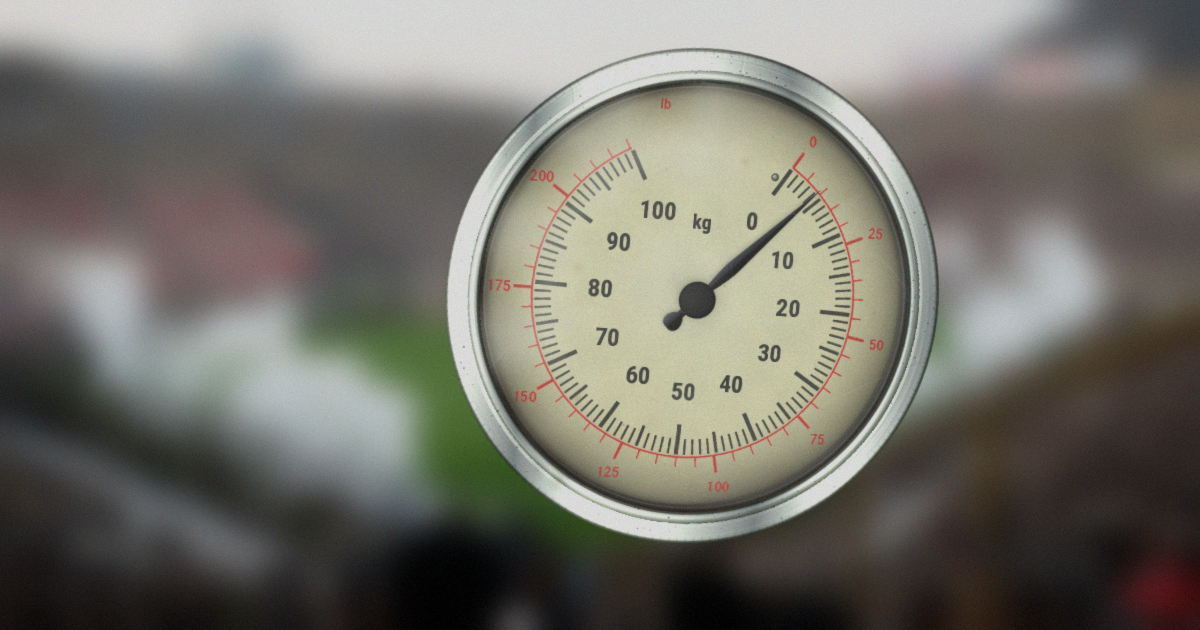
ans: {"value": 4, "unit": "kg"}
